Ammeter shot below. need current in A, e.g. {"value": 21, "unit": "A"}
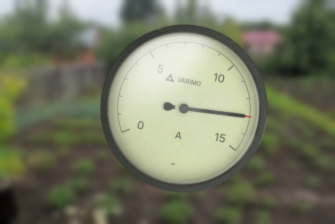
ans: {"value": 13, "unit": "A"}
